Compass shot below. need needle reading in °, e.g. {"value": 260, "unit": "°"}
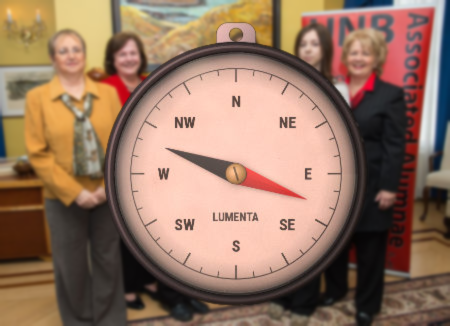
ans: {"value": 110, "unit": "°"}
